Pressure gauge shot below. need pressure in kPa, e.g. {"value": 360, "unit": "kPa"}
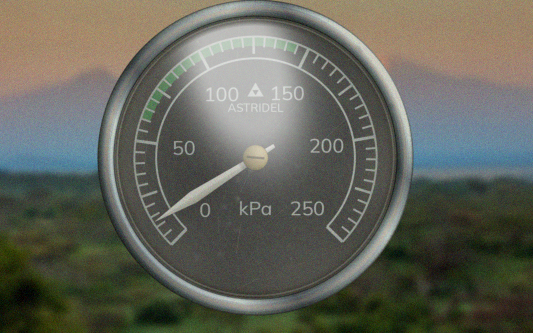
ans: {"value": 12.5, "unit": "kPa"}
